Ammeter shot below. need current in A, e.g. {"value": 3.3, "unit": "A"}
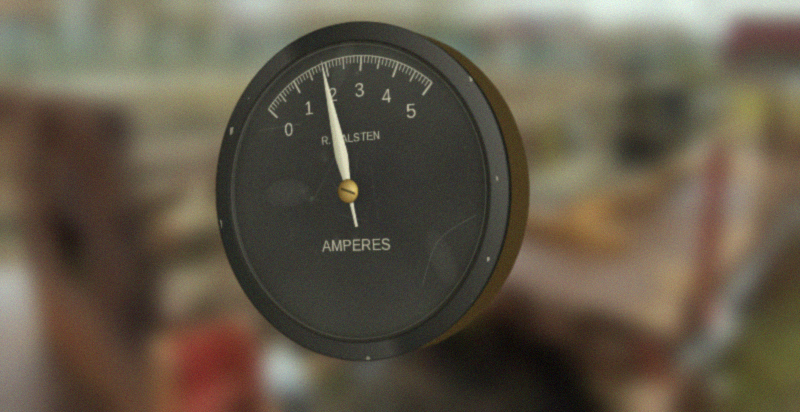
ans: {"value": 2, "unit": "A"}
